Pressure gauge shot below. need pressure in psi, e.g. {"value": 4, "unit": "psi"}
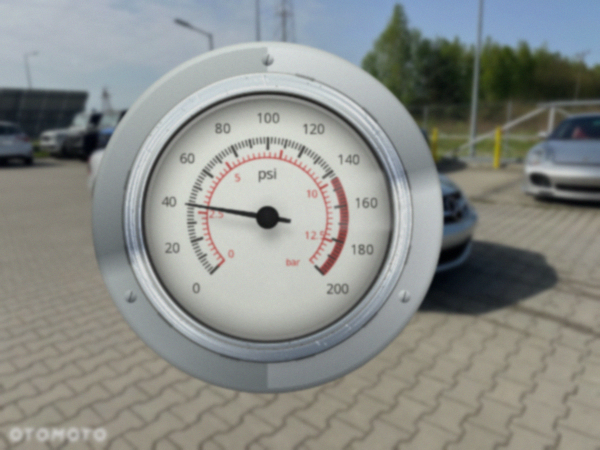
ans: {"value": 40, "unit": "psi"}
